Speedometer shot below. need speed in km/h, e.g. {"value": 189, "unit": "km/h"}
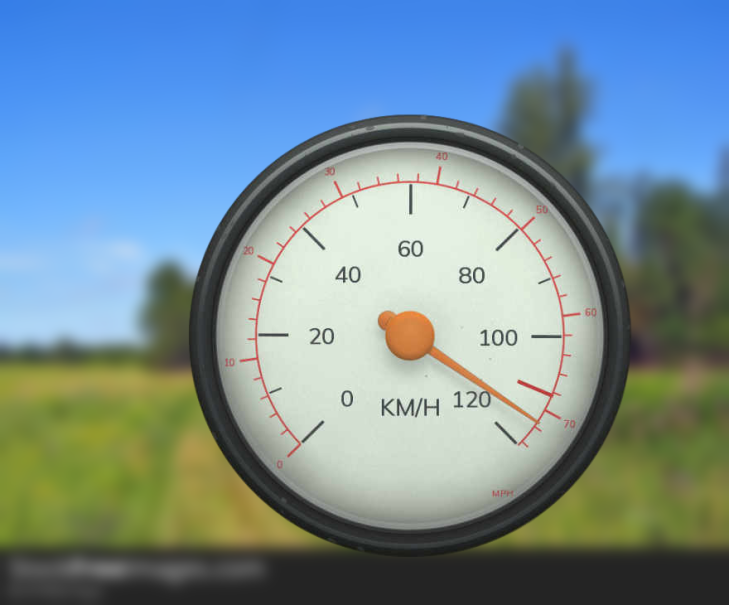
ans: {"value": 115, "unit": "km/h"}
